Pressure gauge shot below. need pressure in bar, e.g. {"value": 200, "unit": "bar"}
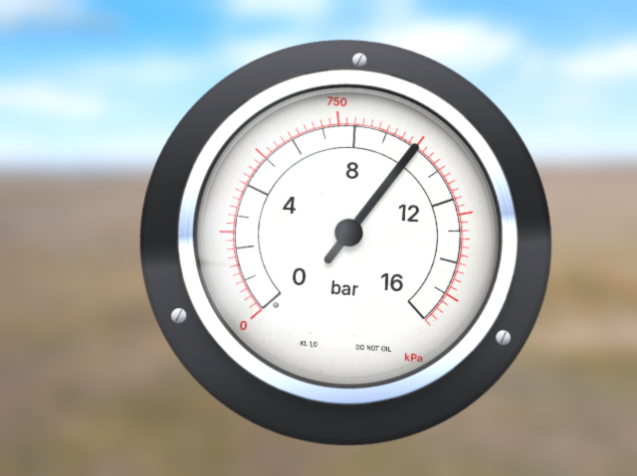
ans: {"value": 10, "unit": "bar"}
